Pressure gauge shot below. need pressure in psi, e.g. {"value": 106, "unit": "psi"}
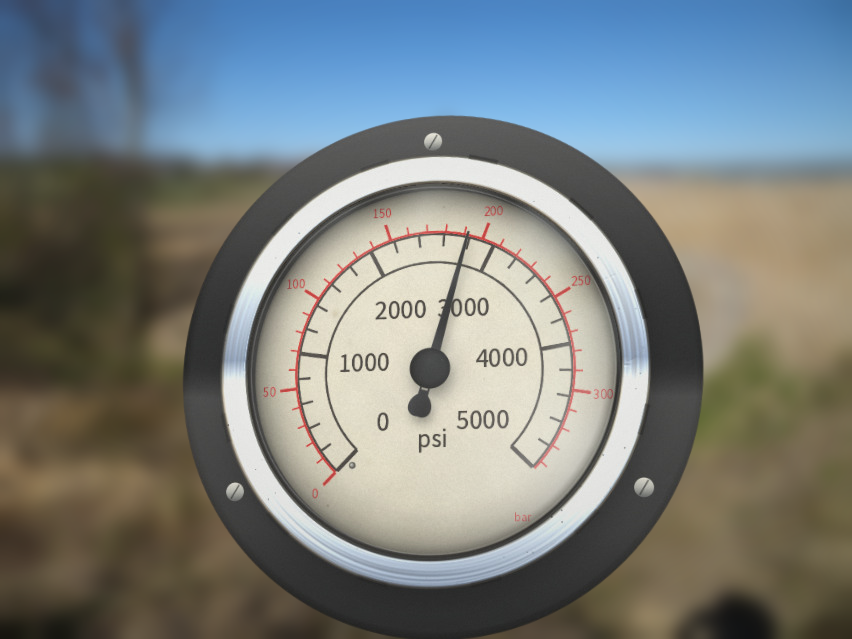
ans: {"value": 2800, "unit": "psi"}
